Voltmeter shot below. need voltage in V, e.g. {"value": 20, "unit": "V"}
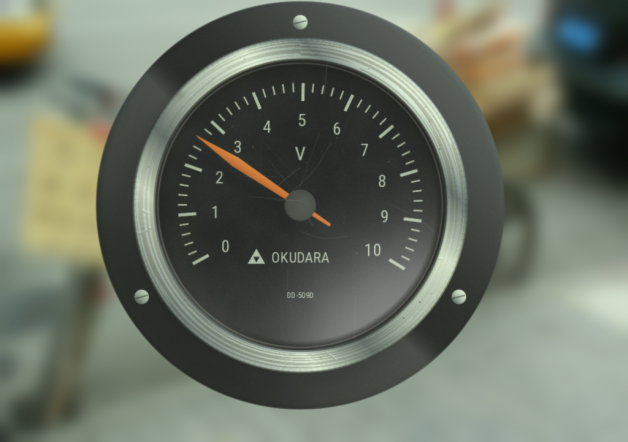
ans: {"value": 2.6, "unit": "V"}
